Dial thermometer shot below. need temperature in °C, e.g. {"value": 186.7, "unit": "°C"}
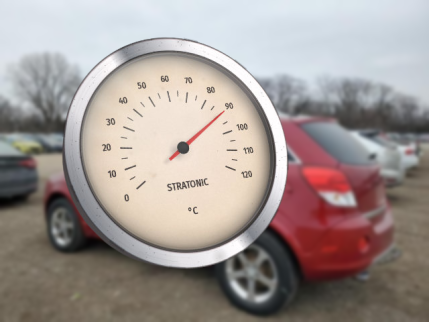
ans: {"value": 90, "unit": "°C"}
